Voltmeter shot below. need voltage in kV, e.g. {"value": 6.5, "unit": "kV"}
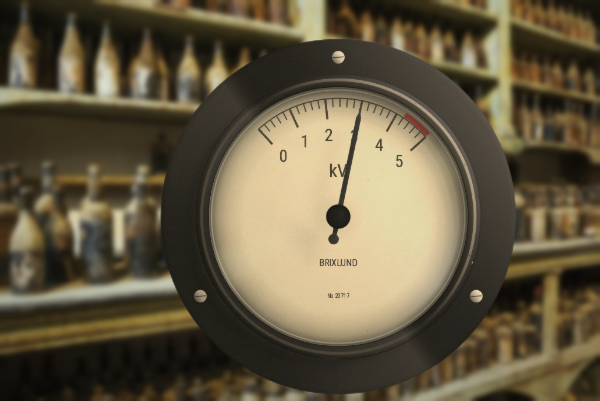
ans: {"value": 3, "unit": "kV"}
